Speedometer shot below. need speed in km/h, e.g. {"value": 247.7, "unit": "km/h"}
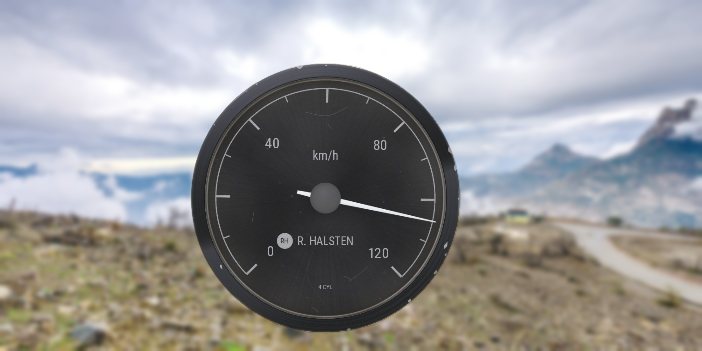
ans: {"value": 105, "unit": "km/h"}
